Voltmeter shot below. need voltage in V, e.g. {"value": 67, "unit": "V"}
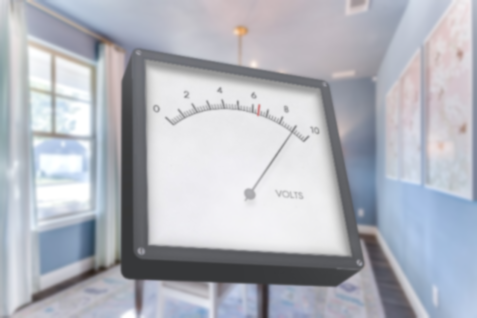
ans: {"value": 9, "unit": "V"}
